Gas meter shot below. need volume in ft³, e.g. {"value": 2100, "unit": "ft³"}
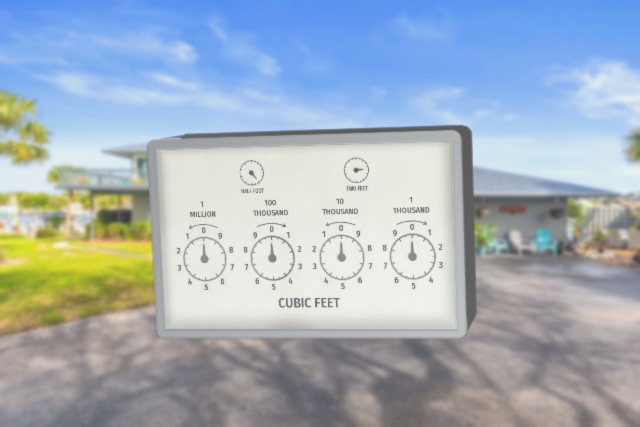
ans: {"value": 0, "unit": "ft³"}
